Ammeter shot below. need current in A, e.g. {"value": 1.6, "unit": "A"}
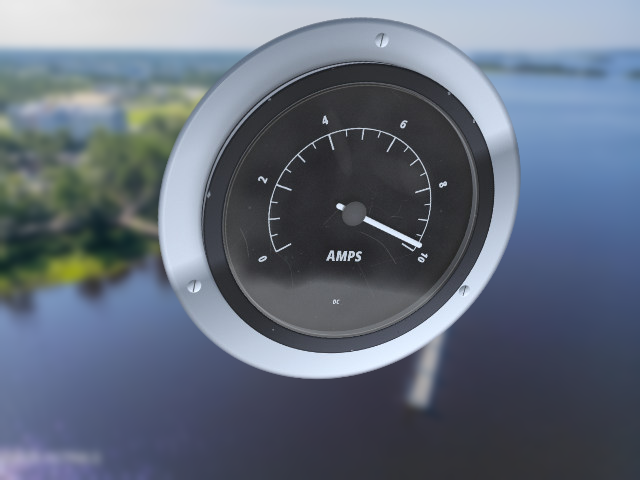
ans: {"value": 9.75, "unit": "A"}
